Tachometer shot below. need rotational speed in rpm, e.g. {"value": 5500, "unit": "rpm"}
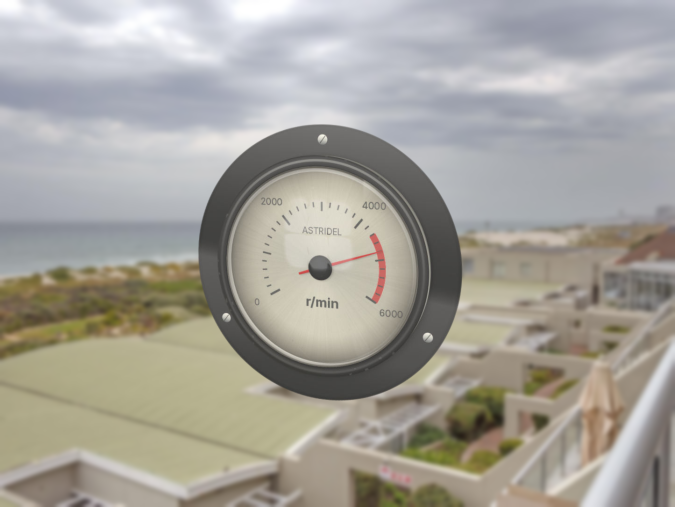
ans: {"value": 4800, "unit": "rpm"}
